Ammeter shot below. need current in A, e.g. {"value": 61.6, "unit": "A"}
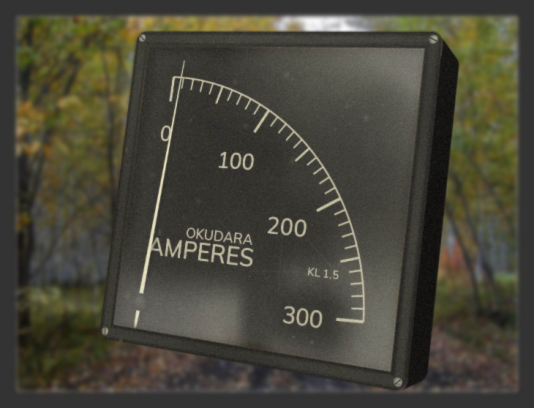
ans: {"value": 10, "unit": "A"}
